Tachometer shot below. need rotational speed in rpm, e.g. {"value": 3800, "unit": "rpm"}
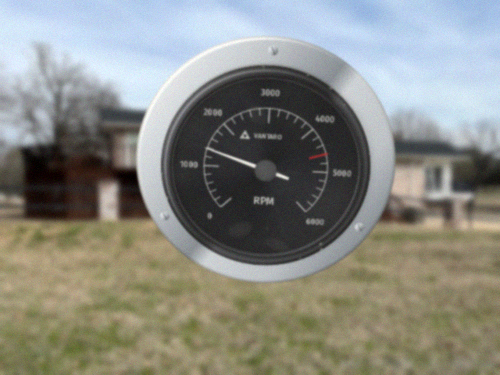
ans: {"value": 1400, "unit": "rpm"}
